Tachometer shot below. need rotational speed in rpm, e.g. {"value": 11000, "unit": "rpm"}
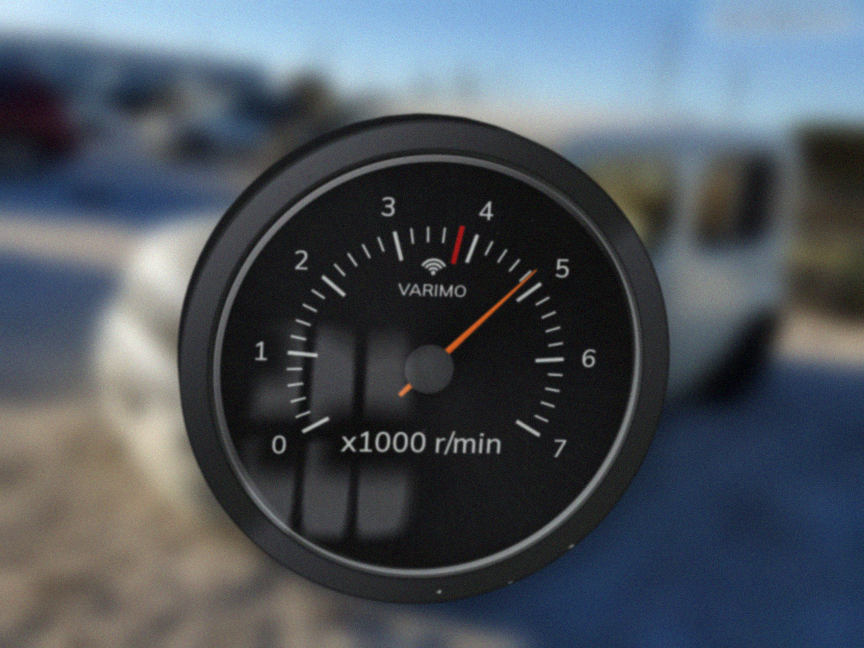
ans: {"value": 4800, "unit": "rpm"}
